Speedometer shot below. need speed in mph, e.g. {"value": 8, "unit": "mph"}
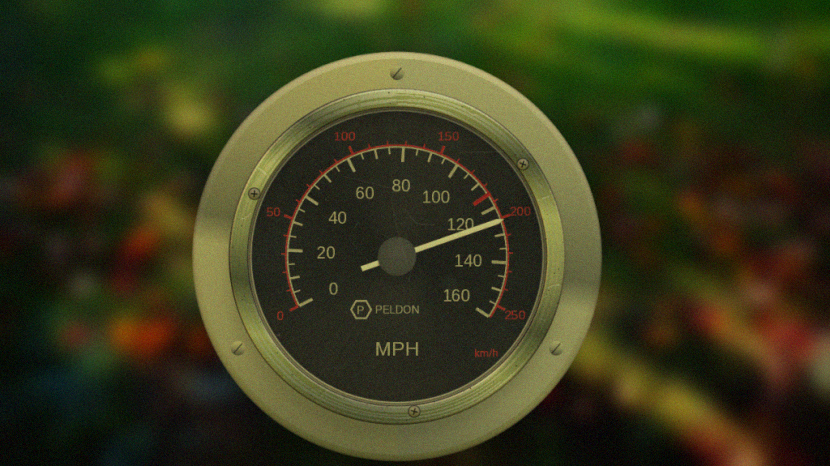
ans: {"value": 125, "unit": "mph"}
